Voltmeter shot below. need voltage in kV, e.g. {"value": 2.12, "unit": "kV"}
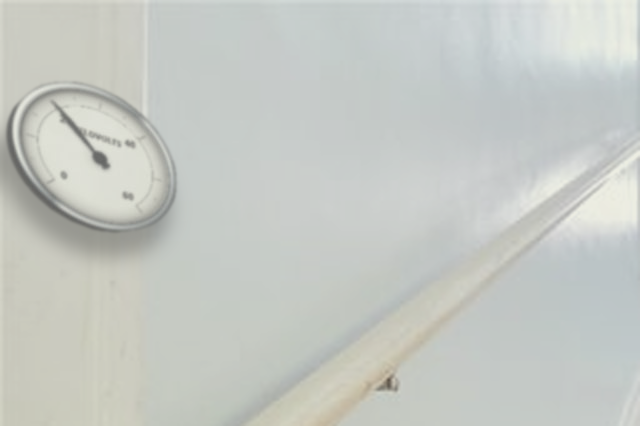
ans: {"value": 20, "unit": "kV"}
